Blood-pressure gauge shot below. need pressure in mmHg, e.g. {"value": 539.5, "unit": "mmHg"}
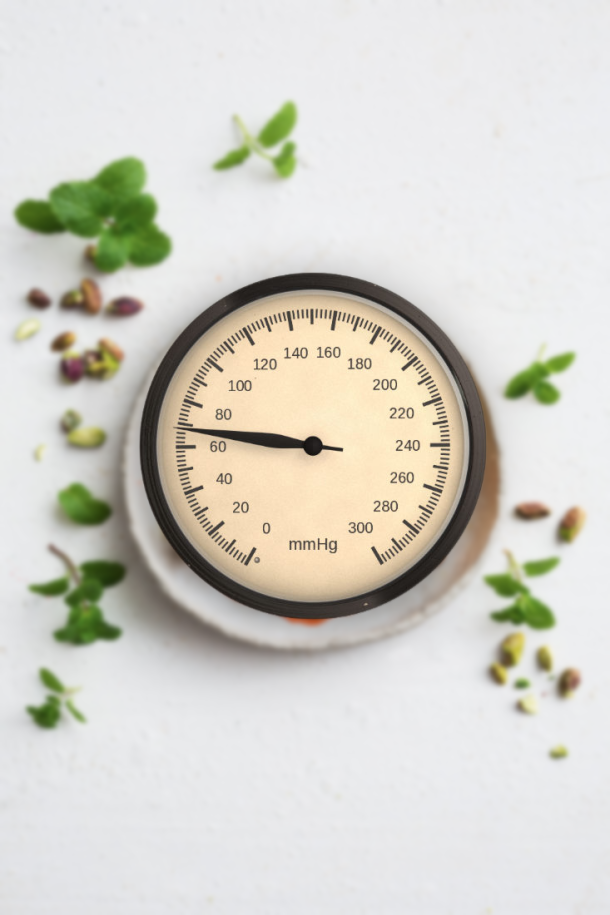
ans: {"value": 68, "unit": "mmHg"}
